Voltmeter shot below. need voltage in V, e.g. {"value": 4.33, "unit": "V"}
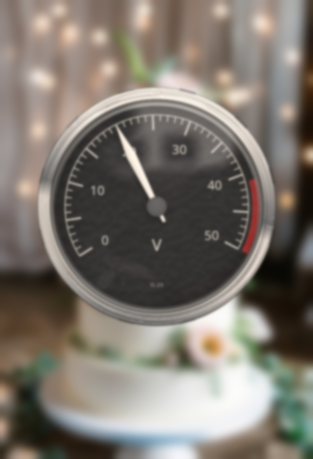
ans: {"value": 20, "unit": "V"}
